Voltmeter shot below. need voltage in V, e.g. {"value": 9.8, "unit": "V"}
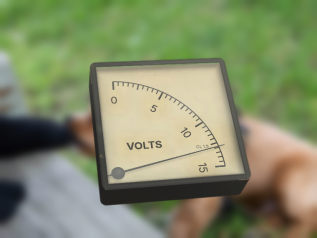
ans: {"value": 13, "unit": "V"}
